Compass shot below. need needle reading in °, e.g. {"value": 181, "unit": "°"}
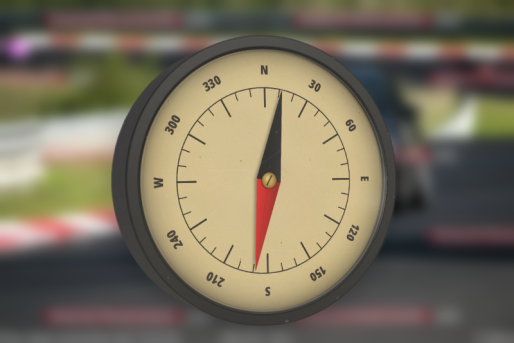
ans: {"value": 190, "unit": "°"}
